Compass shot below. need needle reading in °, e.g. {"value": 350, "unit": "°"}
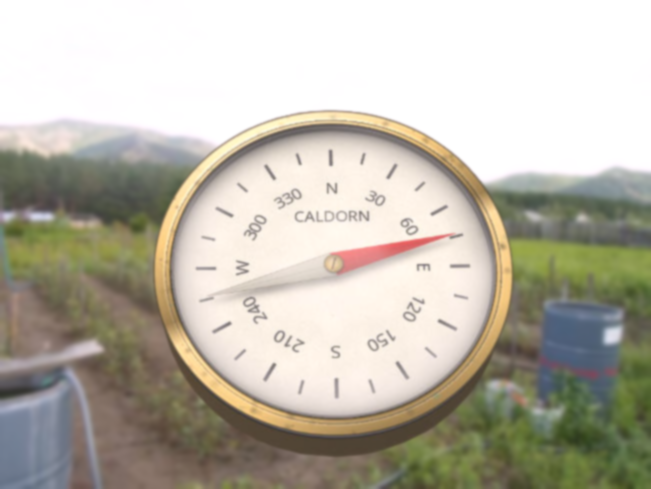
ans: {"value": 75, "unit": "°"}
